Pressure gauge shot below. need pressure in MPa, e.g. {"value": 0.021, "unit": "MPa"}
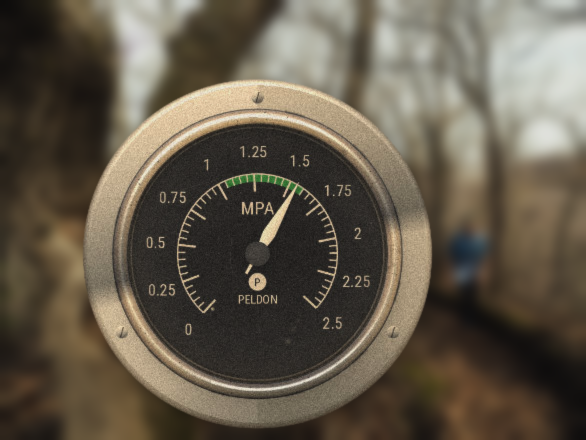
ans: {"value": 1.55, "unit": "MPa"}
